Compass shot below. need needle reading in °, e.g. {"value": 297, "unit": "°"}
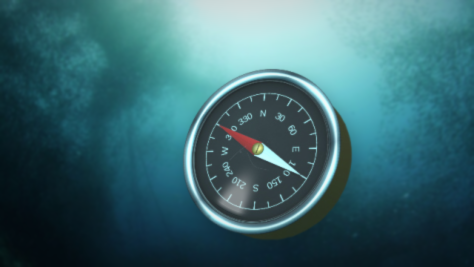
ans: {"value": 300, "unit": "°"}
